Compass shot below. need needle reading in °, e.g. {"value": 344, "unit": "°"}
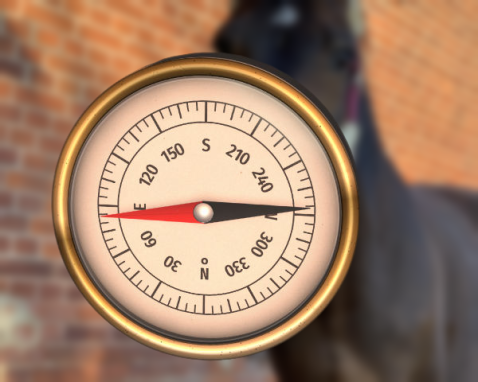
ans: {"value": 85, "unit": "°"}
